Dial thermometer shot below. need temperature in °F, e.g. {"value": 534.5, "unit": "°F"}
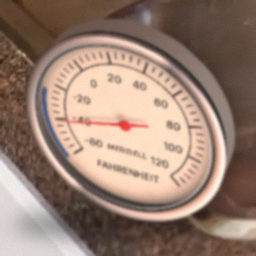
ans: {"value": -40, "unit": "°F"}
